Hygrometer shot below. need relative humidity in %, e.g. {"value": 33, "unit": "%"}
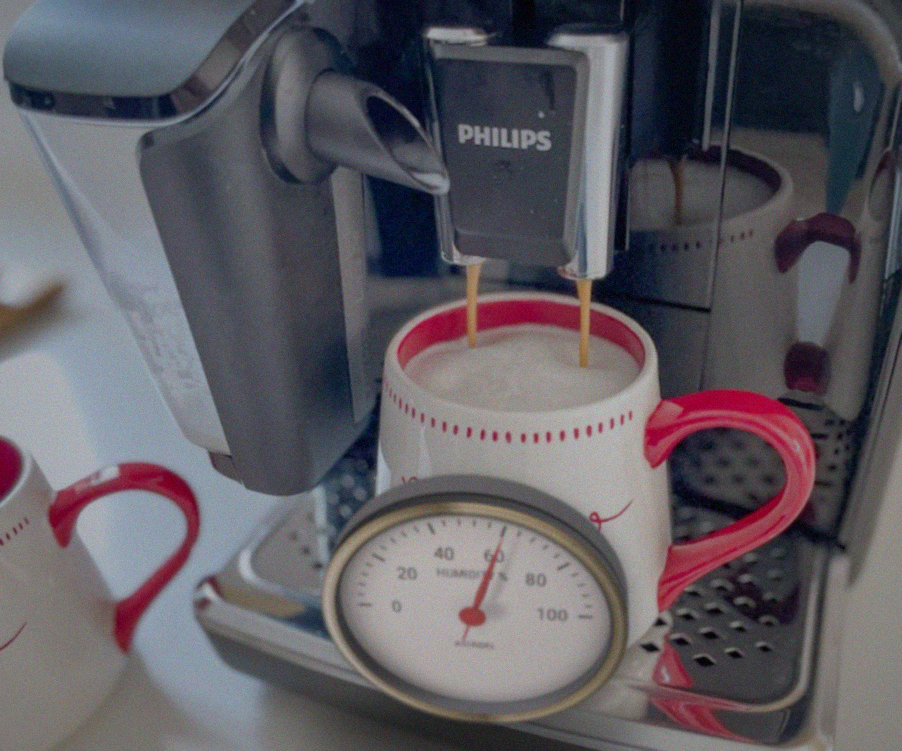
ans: {"value": 60, "unit": "%"}
